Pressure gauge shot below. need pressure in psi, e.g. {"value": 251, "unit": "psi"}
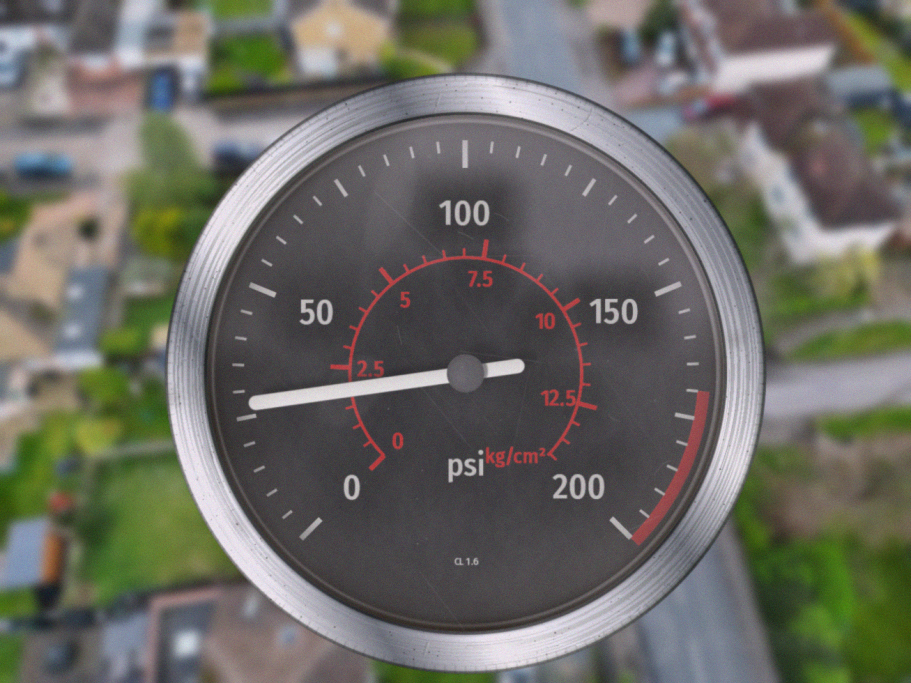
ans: {"value": 27.5, "unit": "psi"}
